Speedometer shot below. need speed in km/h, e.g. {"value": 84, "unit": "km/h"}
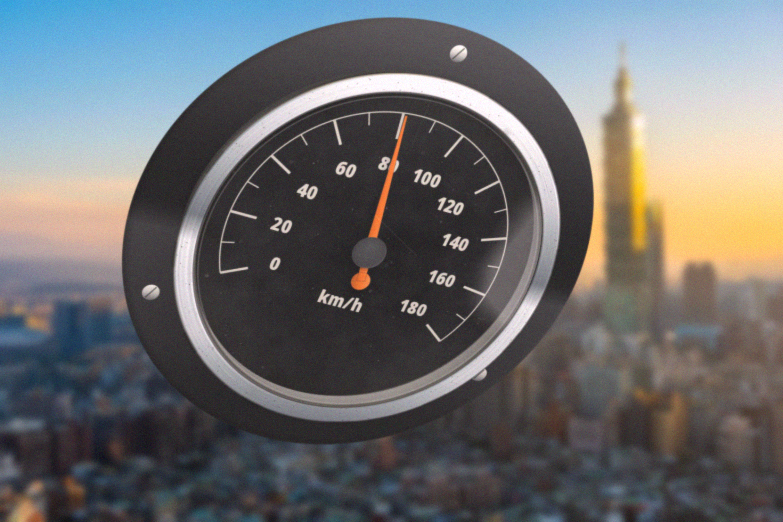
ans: {"value": 80, "unit": "km/h"}
